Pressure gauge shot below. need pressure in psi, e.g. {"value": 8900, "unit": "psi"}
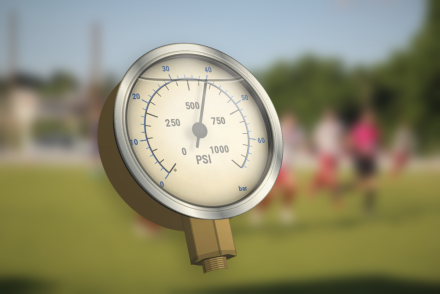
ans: {"value": 575, "unit": "psi"}
